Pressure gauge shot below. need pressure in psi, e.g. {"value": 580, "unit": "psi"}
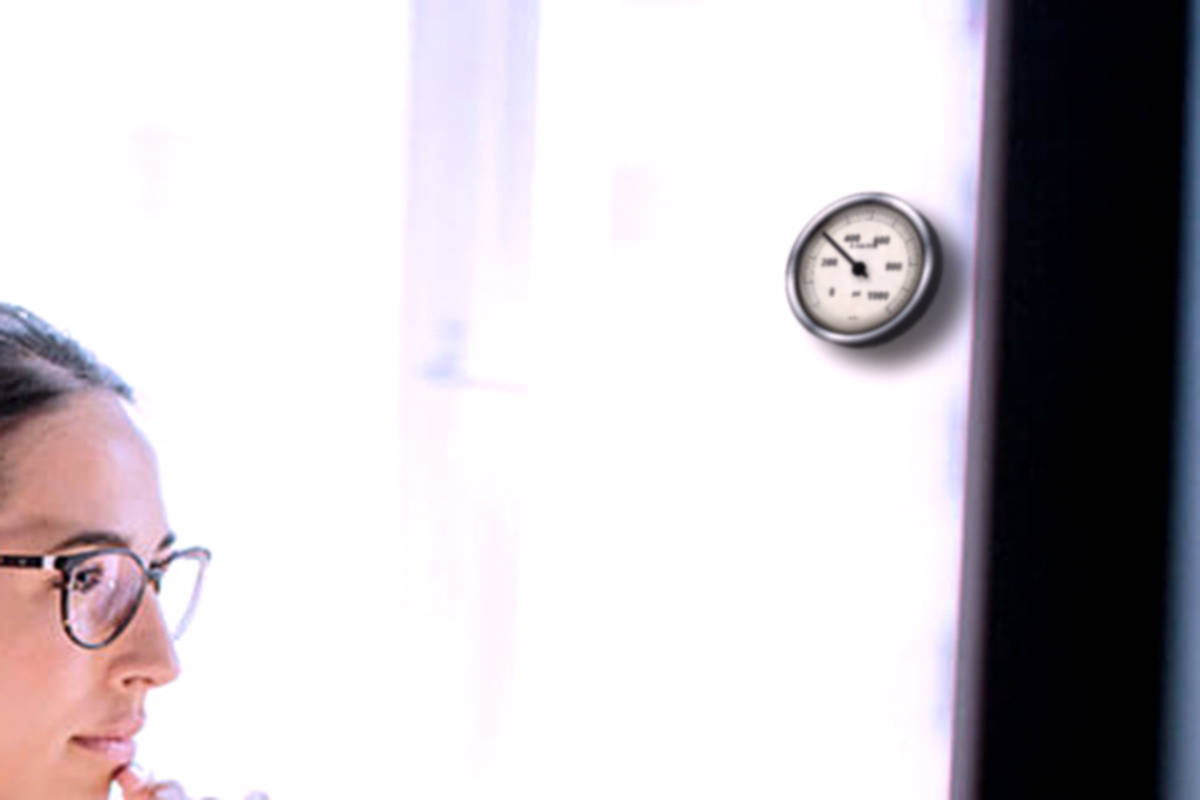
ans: {"value": 300, "unit": "psi"}
